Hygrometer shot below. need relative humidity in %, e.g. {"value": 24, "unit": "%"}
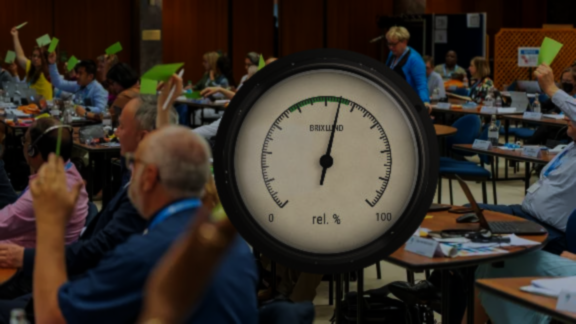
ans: {"value": 55, "unit": "%"}
